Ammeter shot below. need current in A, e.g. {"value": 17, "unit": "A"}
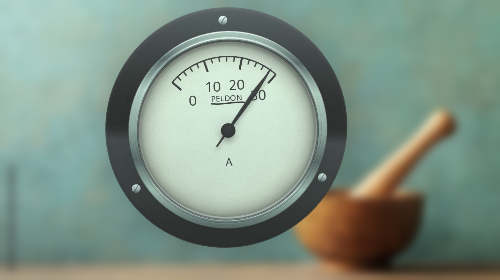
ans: {"value": 28, "unit": "A"}
